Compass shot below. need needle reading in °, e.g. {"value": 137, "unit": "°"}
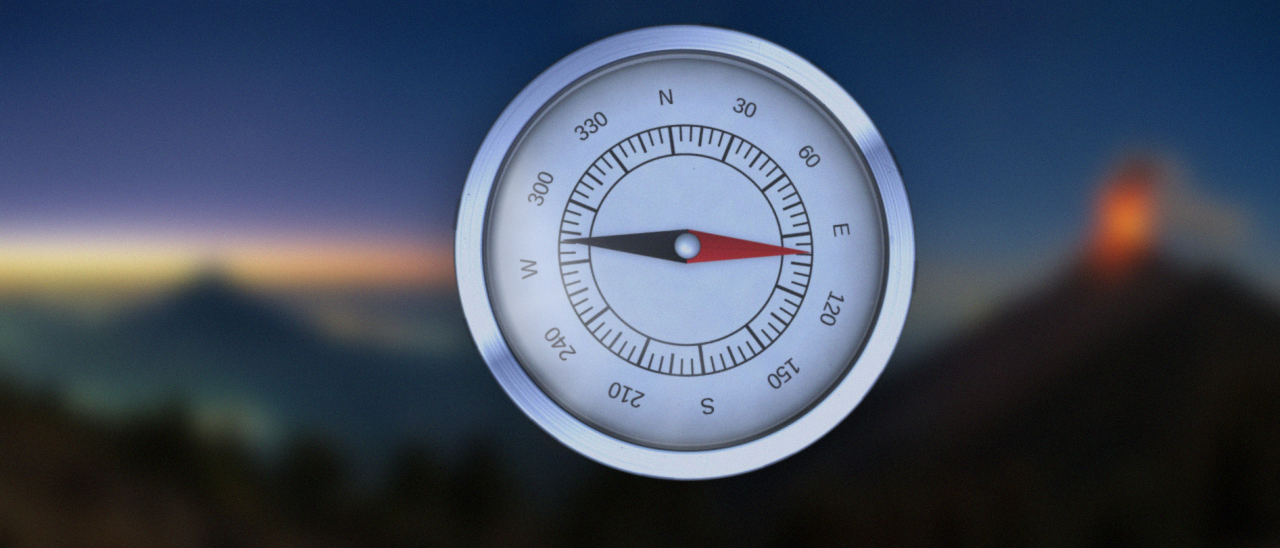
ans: {"value": 100, "unit": "°"}
